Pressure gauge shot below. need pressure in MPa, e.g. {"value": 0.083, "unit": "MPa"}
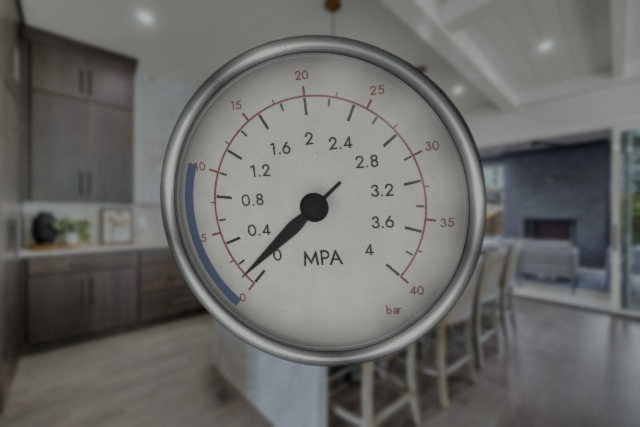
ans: {"value": 0.1, "unit": "MPa"}
